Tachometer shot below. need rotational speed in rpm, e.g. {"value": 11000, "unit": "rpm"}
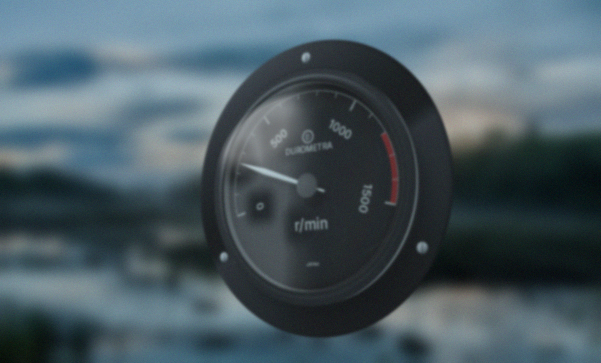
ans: {"value": 250, "unit": "rpm"}
